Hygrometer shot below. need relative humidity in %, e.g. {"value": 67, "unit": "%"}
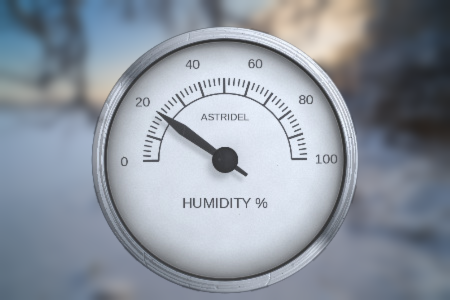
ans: {"value": 20, "unit": "%"}
